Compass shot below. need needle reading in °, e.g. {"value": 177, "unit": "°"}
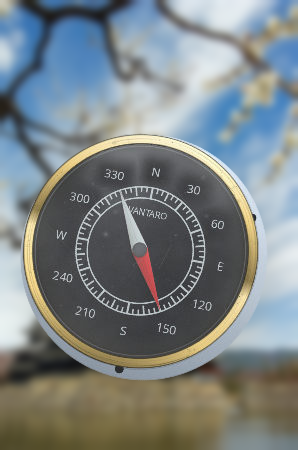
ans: {"value": 150, "unit": "°"}
